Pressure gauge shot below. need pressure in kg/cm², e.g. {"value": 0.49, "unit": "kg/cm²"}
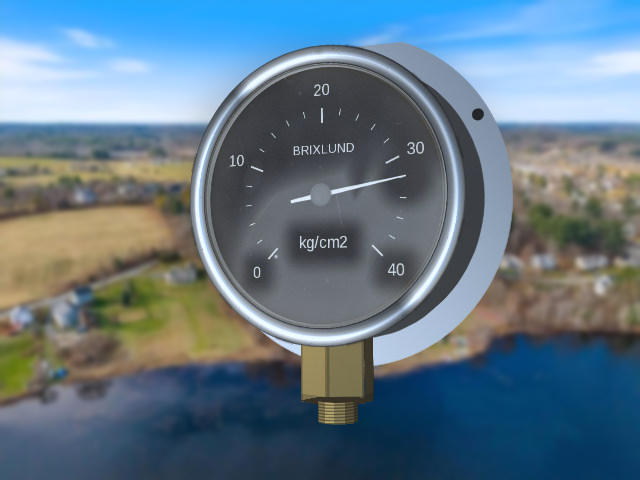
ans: {"value": 32, "unit": "kg/cm²"}
